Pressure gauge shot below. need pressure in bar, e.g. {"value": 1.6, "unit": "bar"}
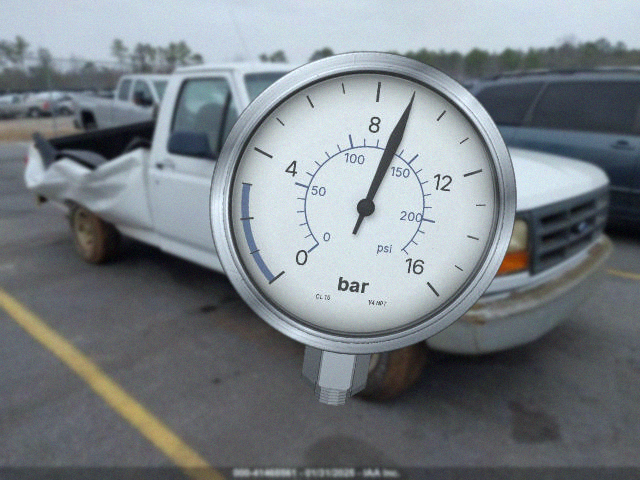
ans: {"value": 9, "unit": "bar"}
